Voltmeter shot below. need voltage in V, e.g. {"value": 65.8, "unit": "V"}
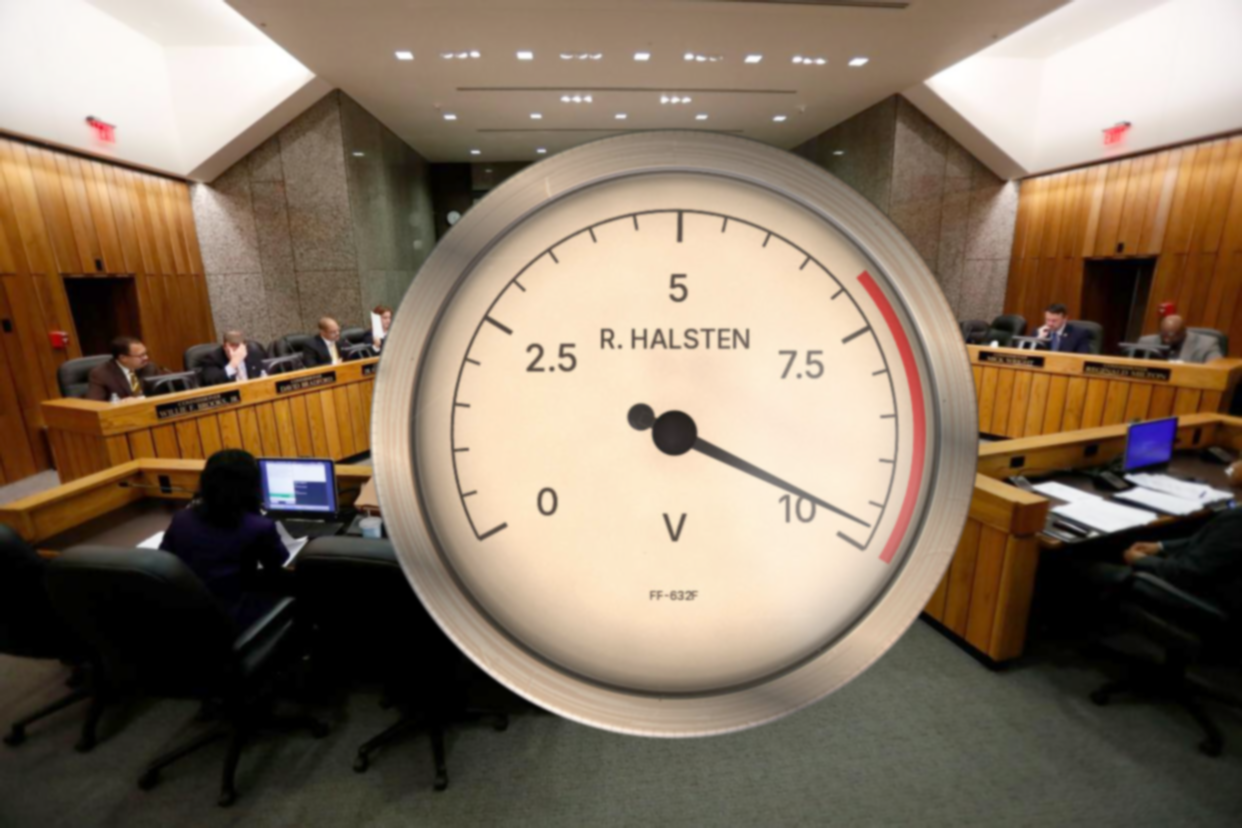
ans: {"value": 9.75, "unit": "V"}
